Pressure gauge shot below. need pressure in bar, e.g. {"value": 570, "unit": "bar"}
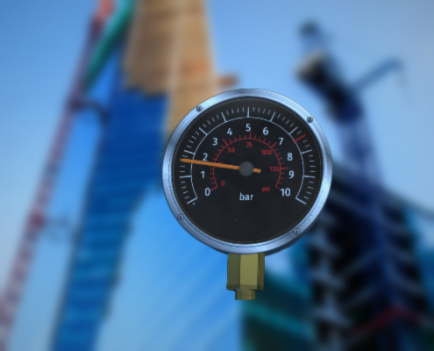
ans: {"value": 1.6, "unit": "bar"}
